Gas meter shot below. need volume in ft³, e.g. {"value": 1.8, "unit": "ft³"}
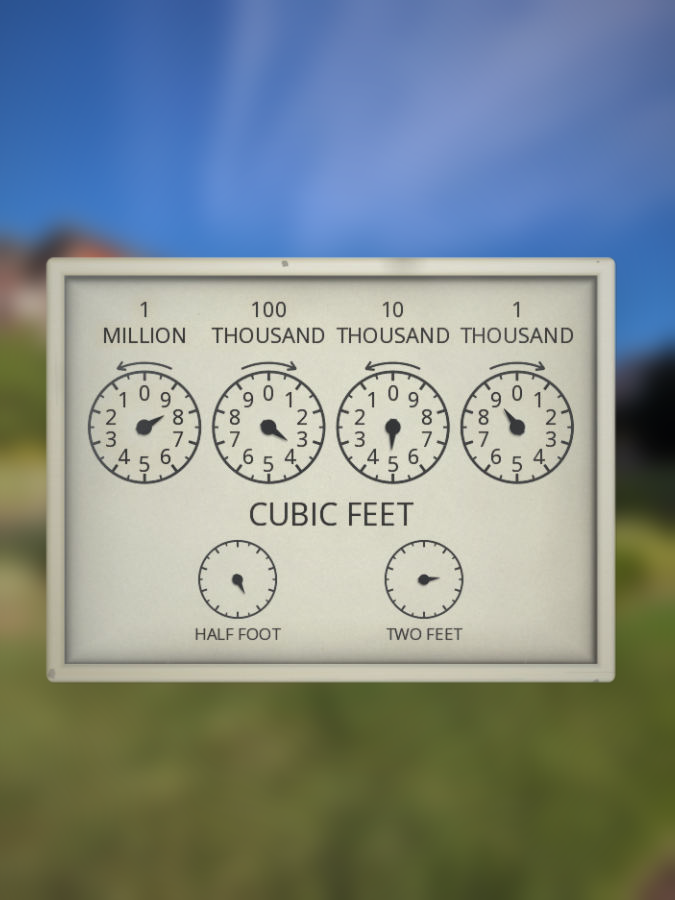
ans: {"value": 834900, "unit": "ft³"}
